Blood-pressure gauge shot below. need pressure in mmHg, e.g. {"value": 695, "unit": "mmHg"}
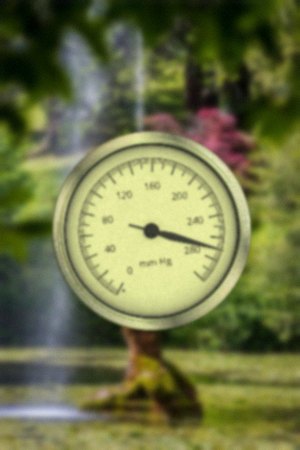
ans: {"value": 270, "unit": "mmHg"}
